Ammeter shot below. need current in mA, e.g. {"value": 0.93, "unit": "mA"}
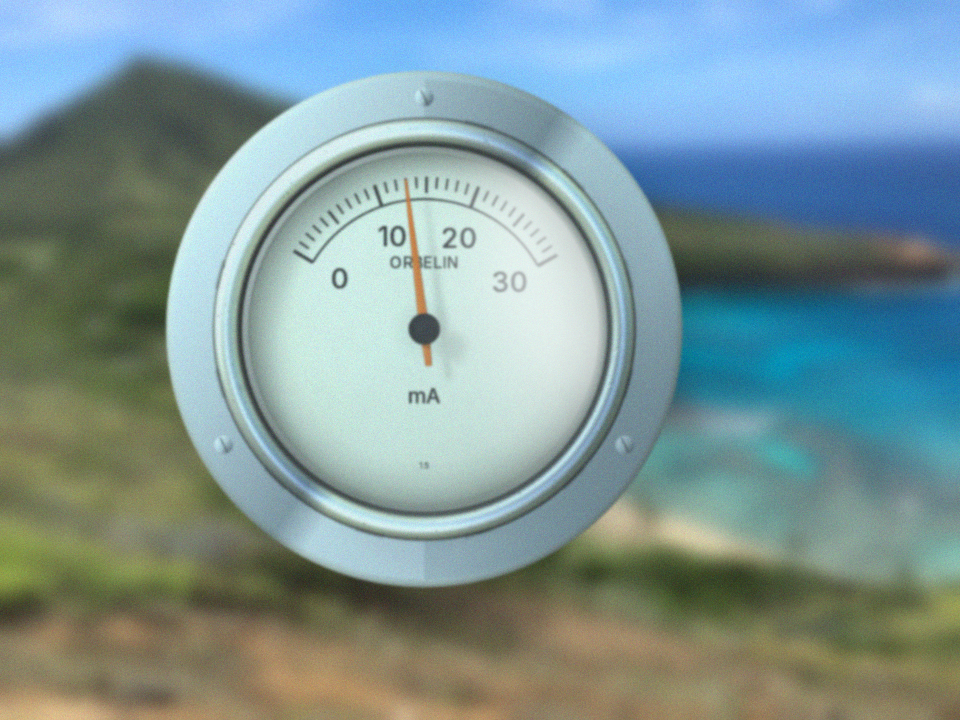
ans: {"value": 13, "unit": "mA"}
